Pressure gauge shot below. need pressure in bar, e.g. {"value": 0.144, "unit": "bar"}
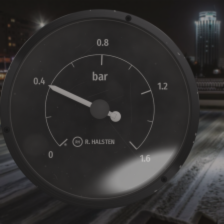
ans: {"value": 0.4, "unit": "bar"}
